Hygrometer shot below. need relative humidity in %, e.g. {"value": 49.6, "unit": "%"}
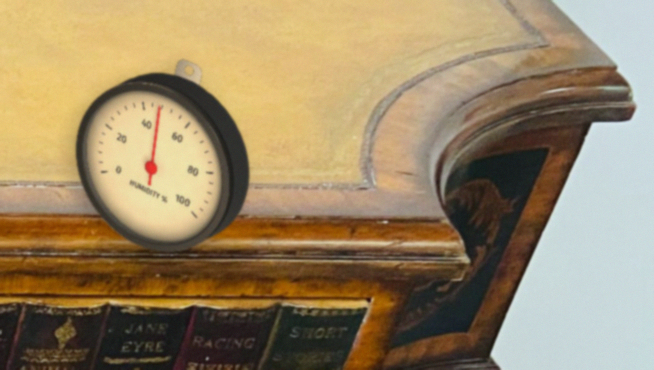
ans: {"value": 48, "unit": "%"}
